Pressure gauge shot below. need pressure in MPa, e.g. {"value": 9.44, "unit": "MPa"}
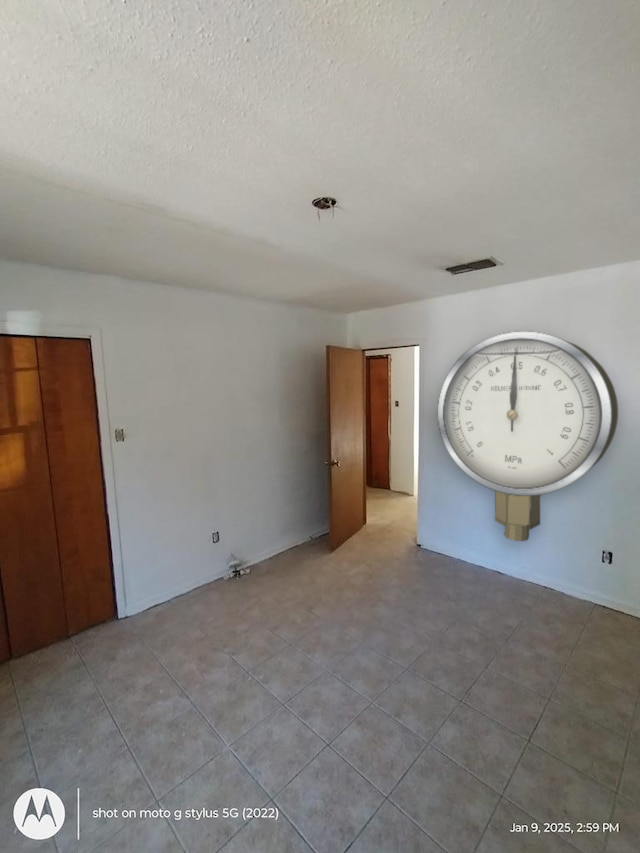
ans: {"value": 0.5, "unit": "MPa"}
